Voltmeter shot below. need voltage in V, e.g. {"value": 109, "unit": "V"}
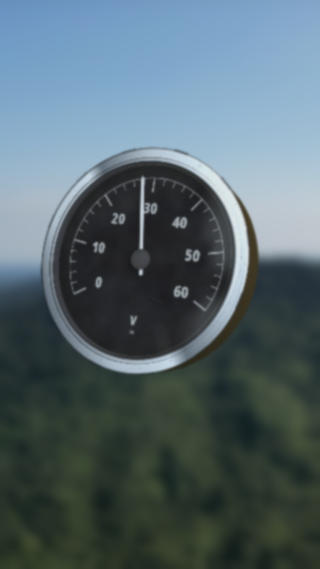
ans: {"value": 28, "unit": "V"}
